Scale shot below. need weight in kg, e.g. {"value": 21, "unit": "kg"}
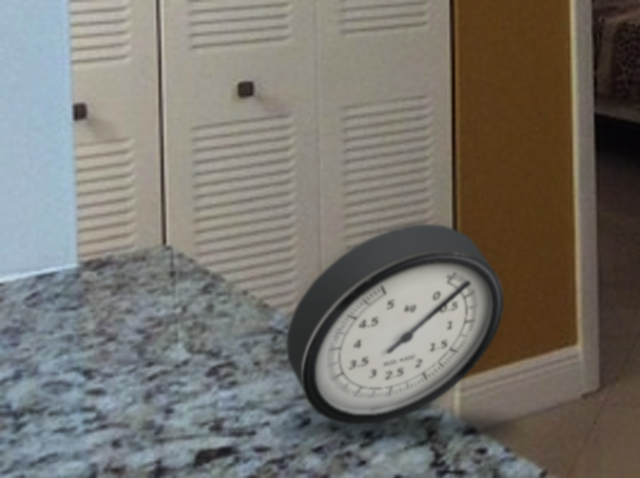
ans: {"value": 0.25, "unit": "kg"}
